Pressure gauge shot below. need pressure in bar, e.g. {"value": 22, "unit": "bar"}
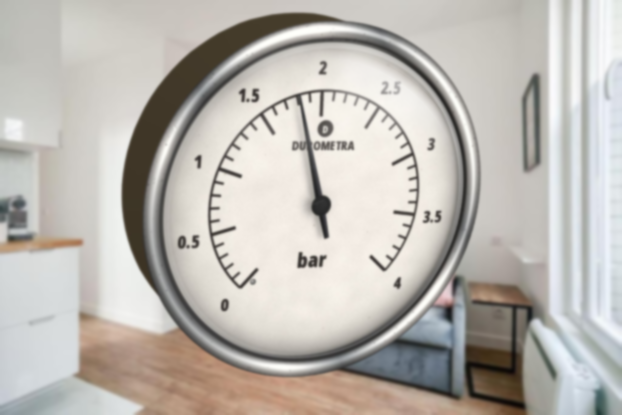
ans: {"value": 1.8, "unit": "bar"}
